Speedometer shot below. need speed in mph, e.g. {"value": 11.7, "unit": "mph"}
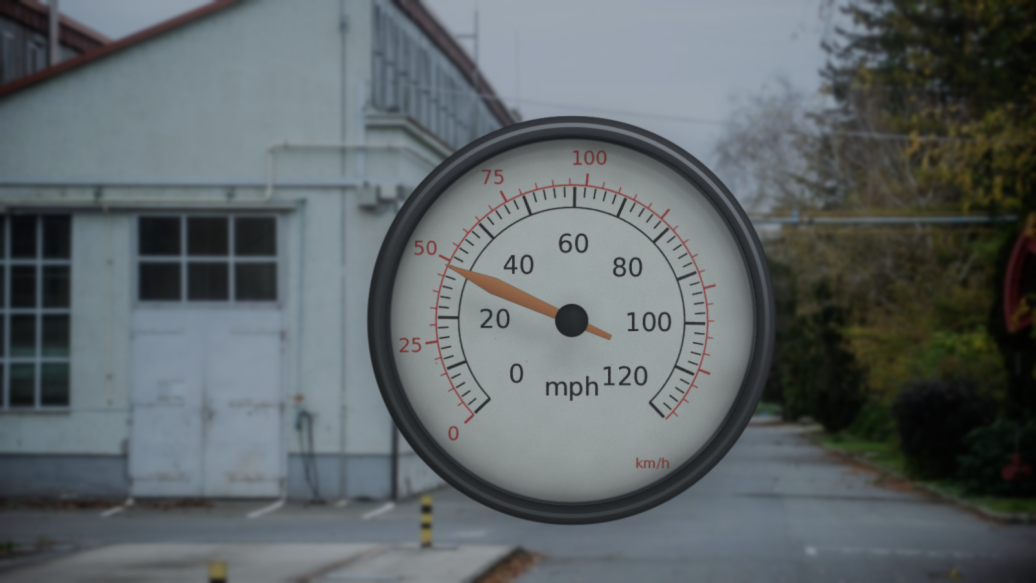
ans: {"value": 30, "unit": "mph"}
